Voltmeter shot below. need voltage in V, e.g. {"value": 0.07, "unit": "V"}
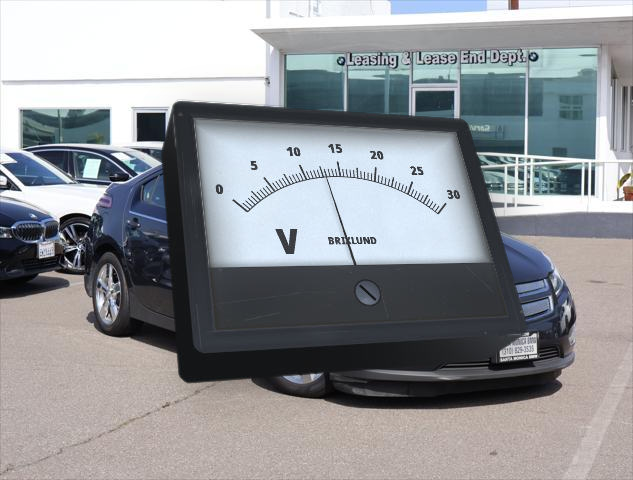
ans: {"value": 12.5, "unit": "V"}
